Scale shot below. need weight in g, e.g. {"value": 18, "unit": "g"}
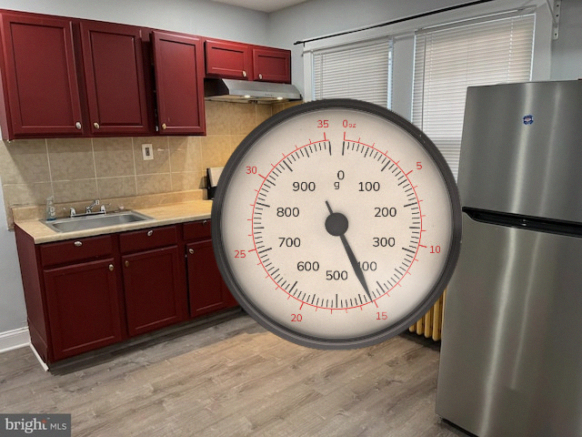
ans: {"value": 430, "unit": "g"}
